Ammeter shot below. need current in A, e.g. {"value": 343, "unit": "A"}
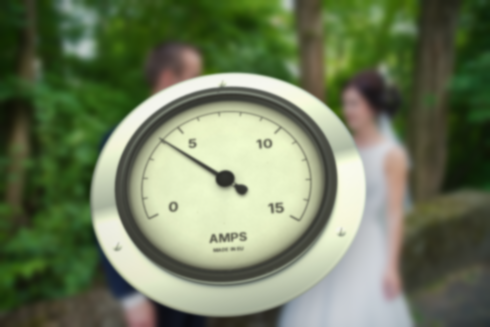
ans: {"value": 4, "unit": "A"}
